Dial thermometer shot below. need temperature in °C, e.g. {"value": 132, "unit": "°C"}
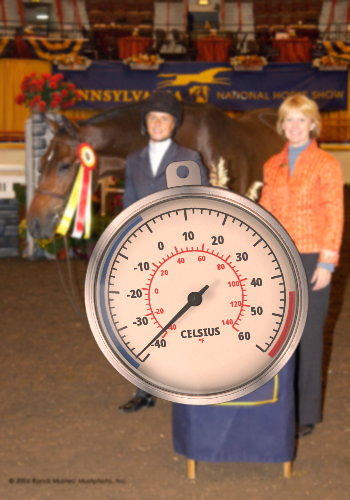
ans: {"value": -38, "unit": "°C"}
